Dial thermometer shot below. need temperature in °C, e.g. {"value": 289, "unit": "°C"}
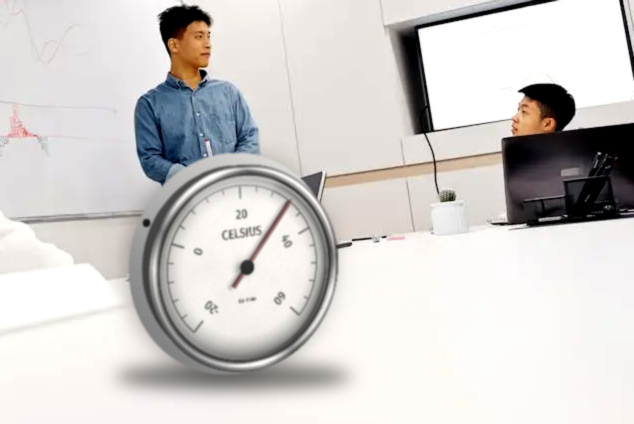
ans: {"value": 32, "unit": "°C"}
